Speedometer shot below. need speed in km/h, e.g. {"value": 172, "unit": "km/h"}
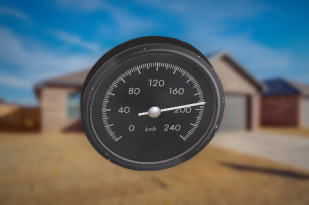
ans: {"value": 190, "unit": "km/h"}
